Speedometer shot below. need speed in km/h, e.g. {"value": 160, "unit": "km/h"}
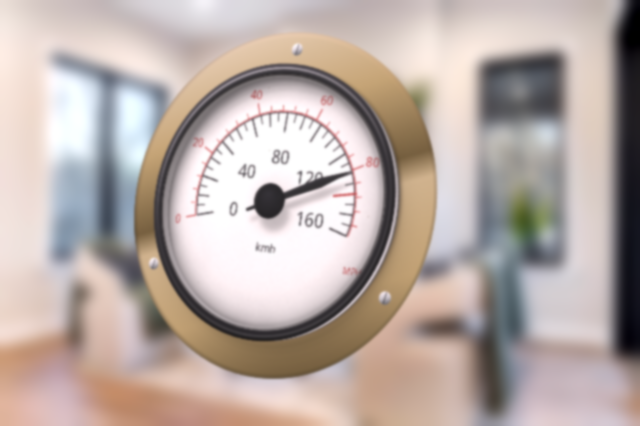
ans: {"value": 130, "unit": "km/h"}
